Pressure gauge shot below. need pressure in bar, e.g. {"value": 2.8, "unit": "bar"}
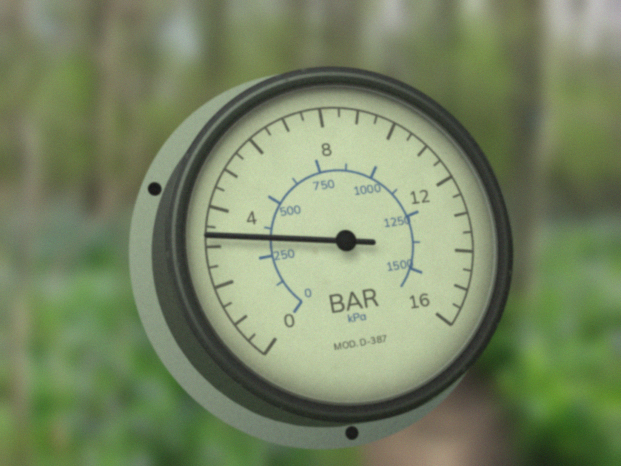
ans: {"value": 3.25, "unit": "bar"}
